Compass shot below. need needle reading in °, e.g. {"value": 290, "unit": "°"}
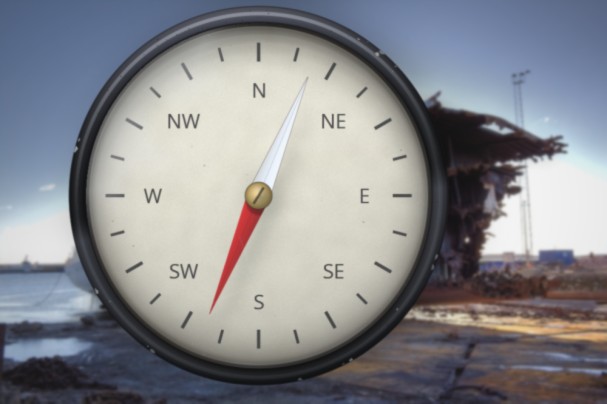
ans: {"value": 202.5, "unit": "°"}
